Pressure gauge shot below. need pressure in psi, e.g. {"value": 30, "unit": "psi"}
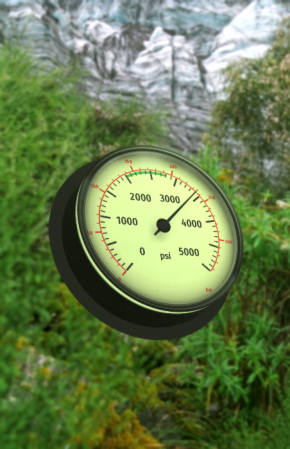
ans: {"value": 3400, "unit": "psi"}
